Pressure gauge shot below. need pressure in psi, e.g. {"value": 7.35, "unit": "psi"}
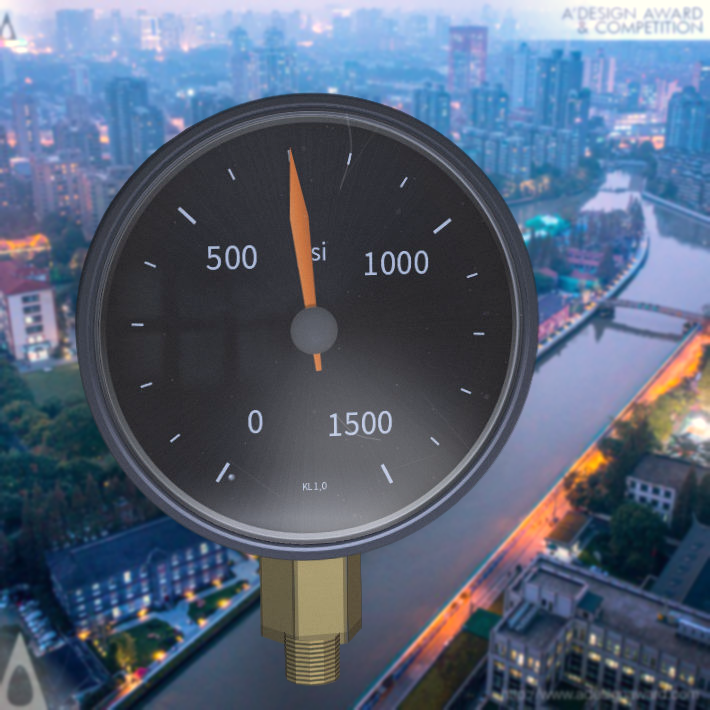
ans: {"value": 700, "unit": "psi"}
